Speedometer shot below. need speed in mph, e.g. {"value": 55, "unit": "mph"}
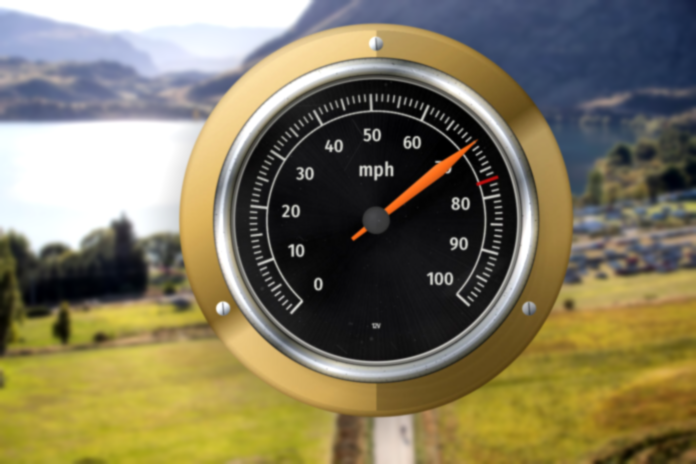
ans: {"value": 70, "unit": "mph"}
